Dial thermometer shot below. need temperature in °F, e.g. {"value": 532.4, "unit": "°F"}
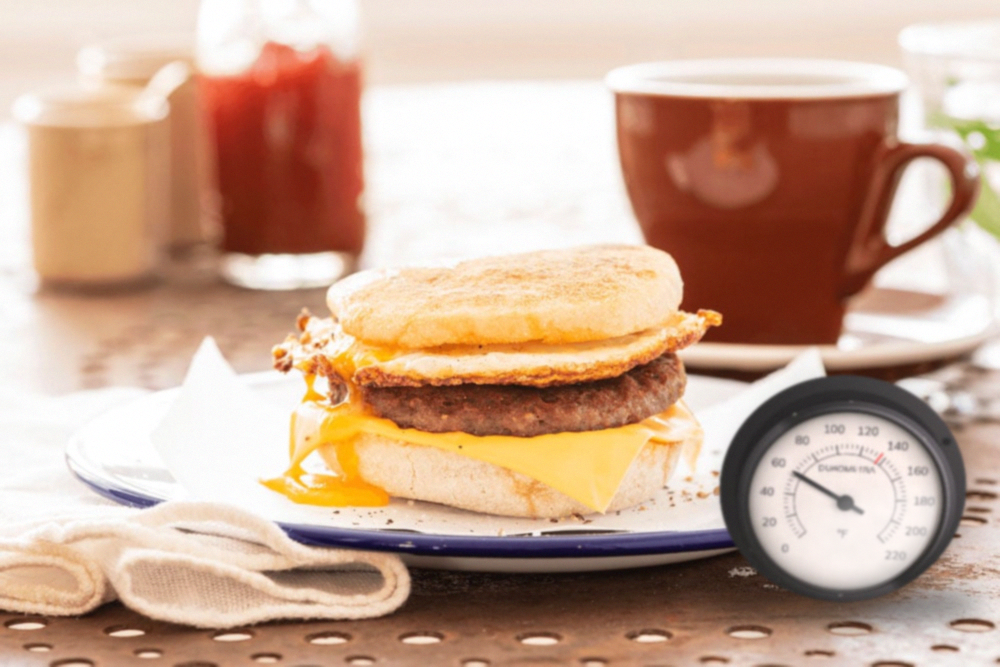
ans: {"value": 60, "unit": "°F"}
